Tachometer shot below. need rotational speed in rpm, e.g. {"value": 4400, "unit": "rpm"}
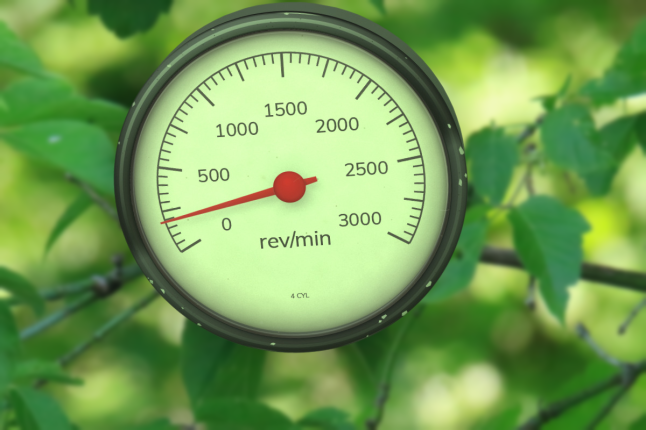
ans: {"value": 200, "unit": "rpm"}
